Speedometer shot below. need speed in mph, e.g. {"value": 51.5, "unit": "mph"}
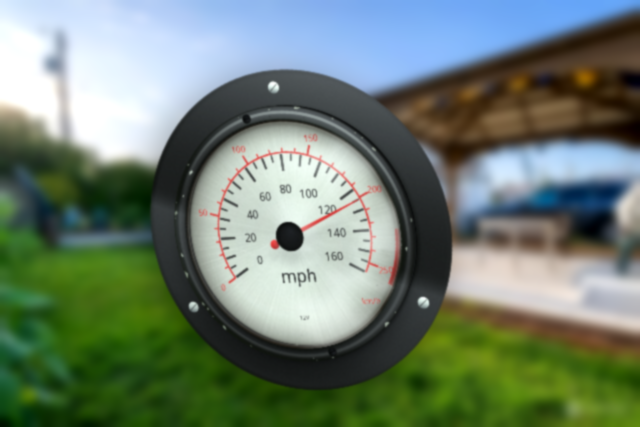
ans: {"value": 125, "unit": "mph"}
